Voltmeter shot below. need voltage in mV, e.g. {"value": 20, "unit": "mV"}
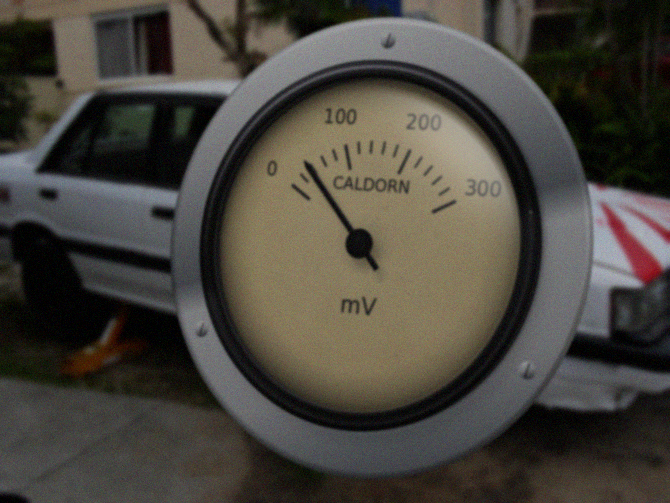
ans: {"value": 40, "unit": "mV"}
